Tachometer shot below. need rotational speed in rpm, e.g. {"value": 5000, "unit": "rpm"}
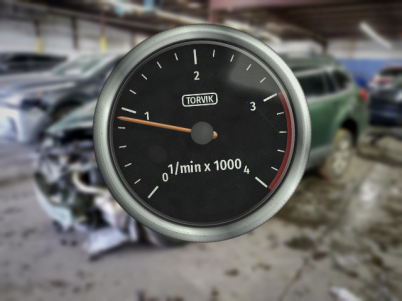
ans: {"value": 900, "unit": "rpm"}
